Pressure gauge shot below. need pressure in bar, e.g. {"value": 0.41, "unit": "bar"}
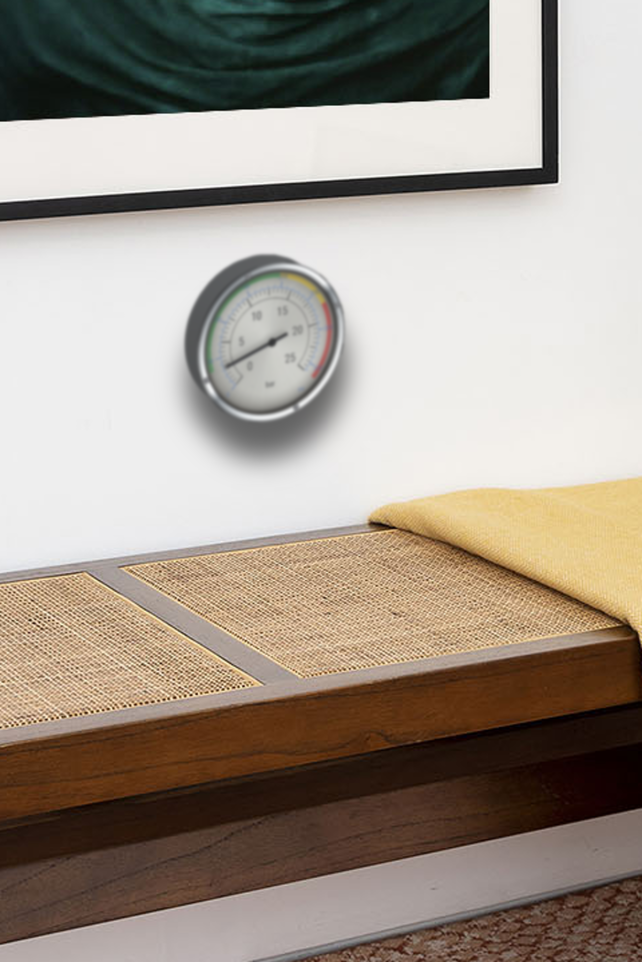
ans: {"value": 2.5, "unit": "bar"}
